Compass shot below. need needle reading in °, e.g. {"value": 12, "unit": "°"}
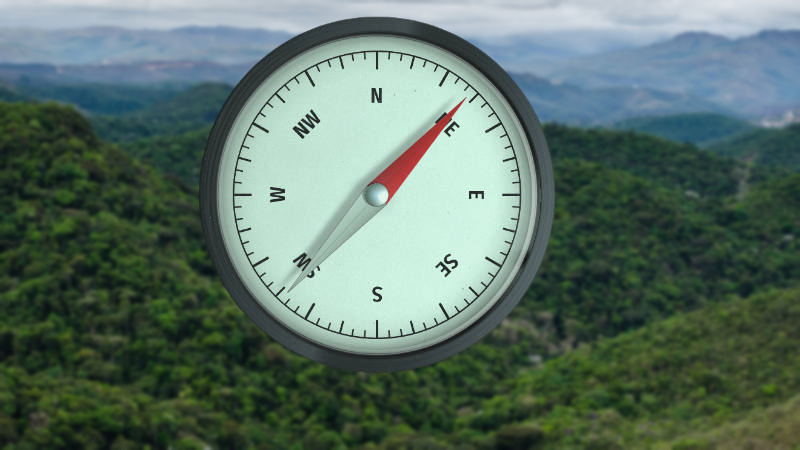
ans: {"value": 42.5, "unit": "°"}
